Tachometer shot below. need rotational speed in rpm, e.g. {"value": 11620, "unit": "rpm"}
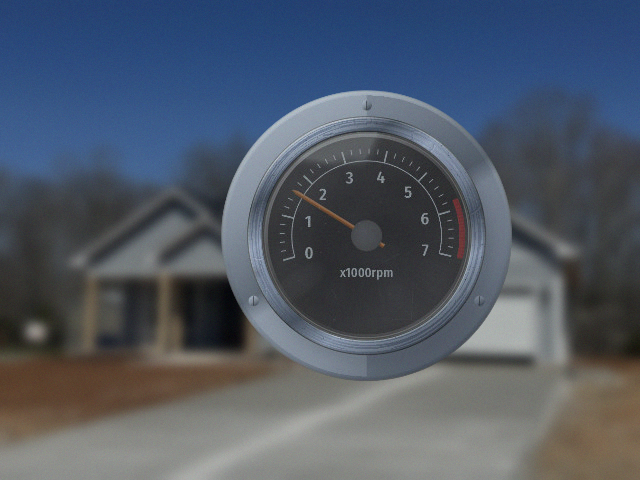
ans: {"value": 1600, "unit": "rpm"}
